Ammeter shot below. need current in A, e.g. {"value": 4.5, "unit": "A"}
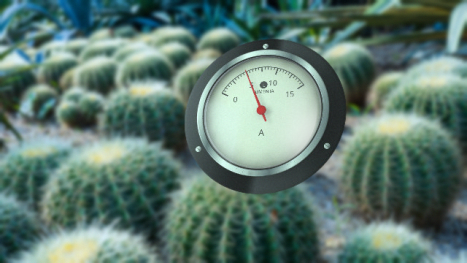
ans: {"value": 5, "unit": "A"}
